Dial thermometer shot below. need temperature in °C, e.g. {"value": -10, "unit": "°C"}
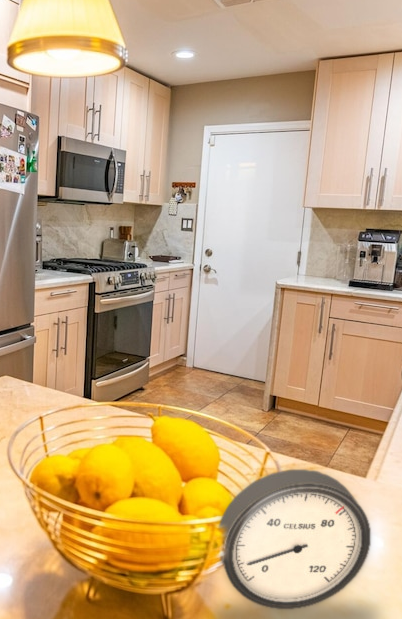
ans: {"value": 10, "unit": "°C"}
